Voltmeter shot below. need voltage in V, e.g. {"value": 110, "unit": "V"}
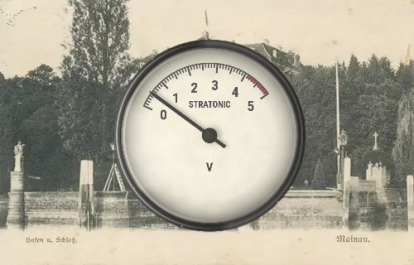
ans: {"value": 0.5, "unit": "V"}
